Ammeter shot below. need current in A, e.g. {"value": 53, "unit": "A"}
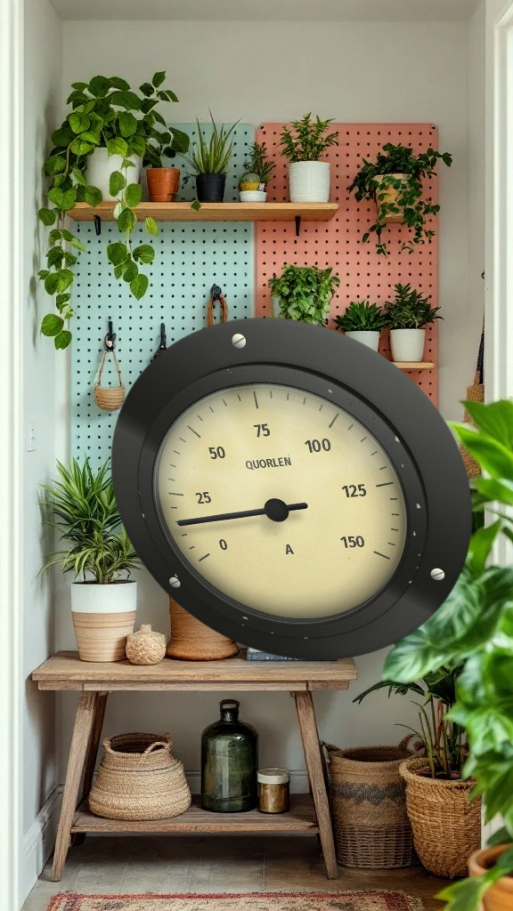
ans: {"value": 15, "unit": "A"}
